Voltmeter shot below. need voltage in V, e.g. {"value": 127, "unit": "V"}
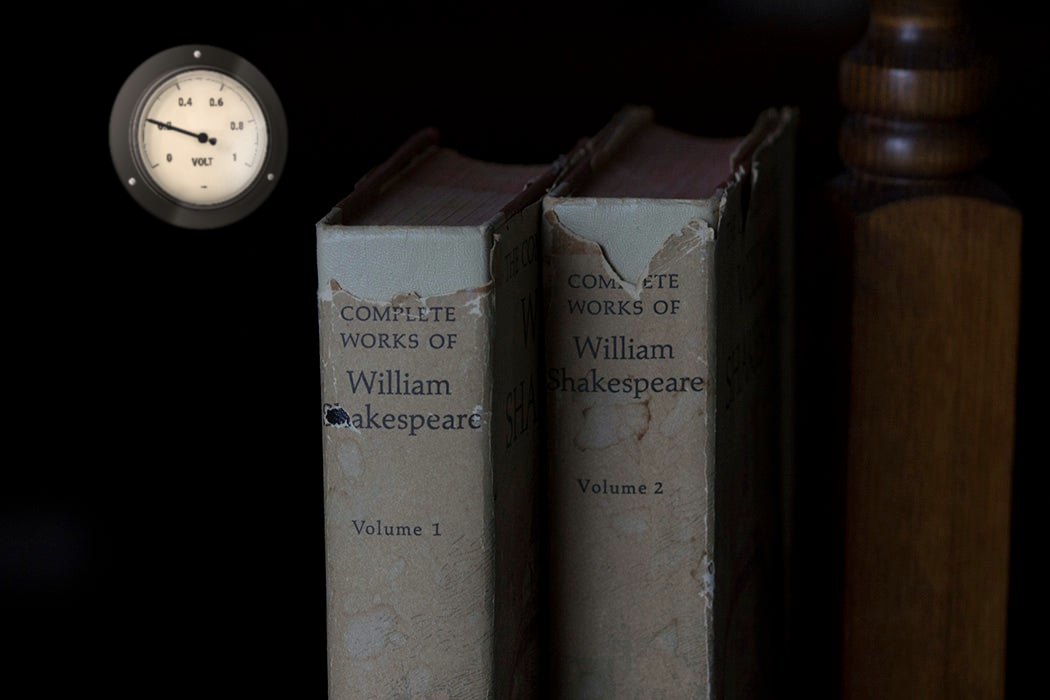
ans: {"value": 0.2, "unit": "V"}
